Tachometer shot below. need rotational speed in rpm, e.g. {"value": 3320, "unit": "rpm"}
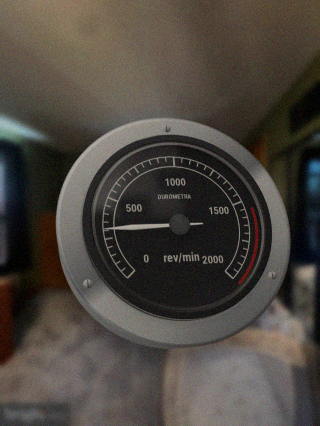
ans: {"value": 300, "unit": "rpm"}
